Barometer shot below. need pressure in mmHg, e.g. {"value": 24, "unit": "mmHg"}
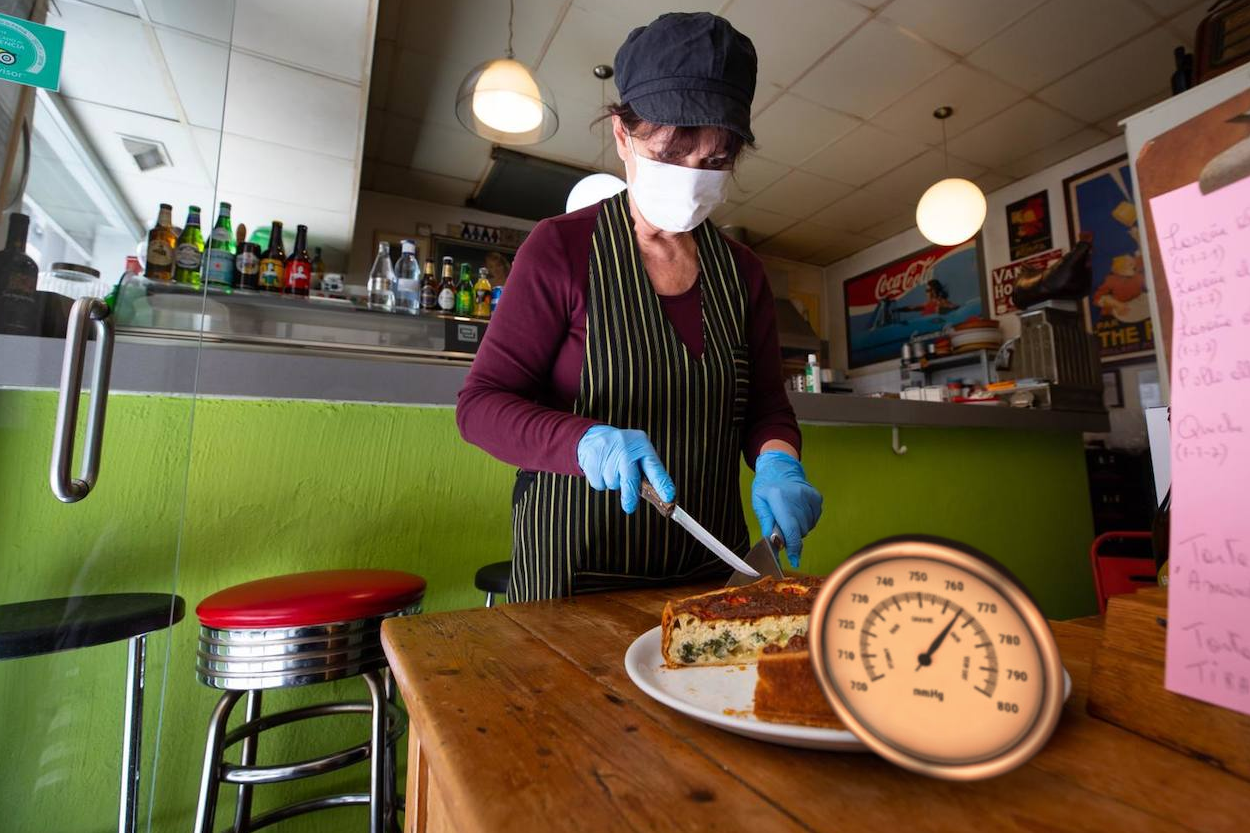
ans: {"value": 765, "unit": "mmHg"}
